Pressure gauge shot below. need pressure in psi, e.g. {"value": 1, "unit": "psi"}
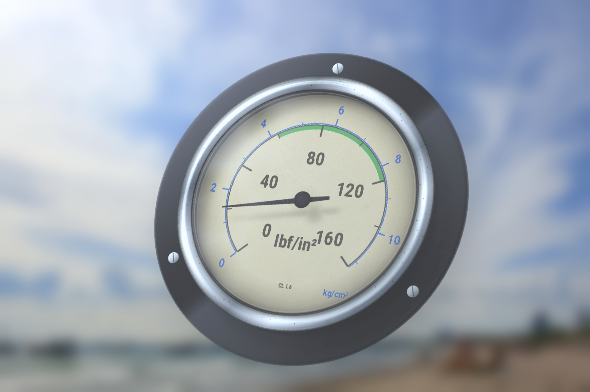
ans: {"value": 20, "unit": "psi"}
